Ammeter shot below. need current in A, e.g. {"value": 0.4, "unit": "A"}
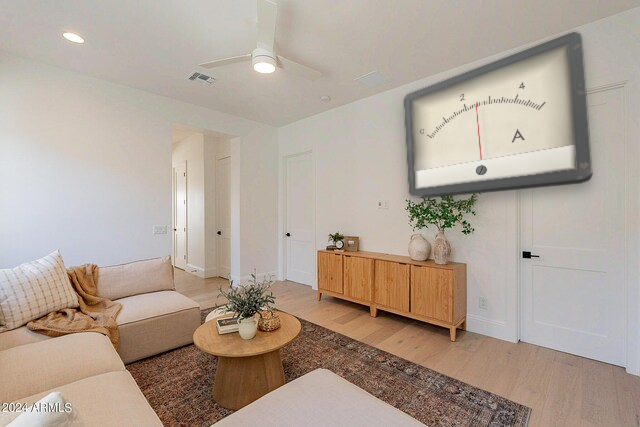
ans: {"value": 2.5, "unit": "A"}
